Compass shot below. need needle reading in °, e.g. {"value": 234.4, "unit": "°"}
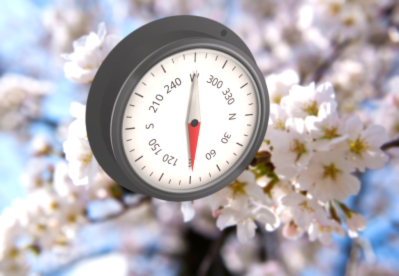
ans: {"value": 90, "unit": "°"}
